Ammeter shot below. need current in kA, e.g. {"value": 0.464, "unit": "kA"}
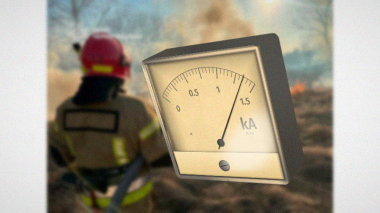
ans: {"value": 1.35, "unit": "kA"}
